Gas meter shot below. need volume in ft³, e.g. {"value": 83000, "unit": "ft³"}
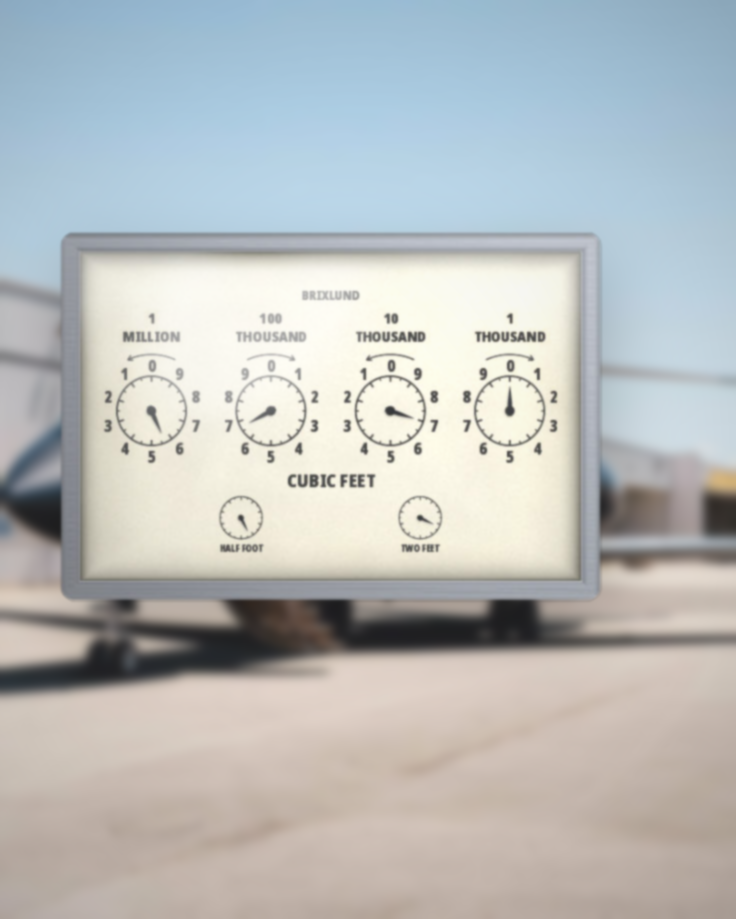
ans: {"value": 567000, "unit": "ft³"}
